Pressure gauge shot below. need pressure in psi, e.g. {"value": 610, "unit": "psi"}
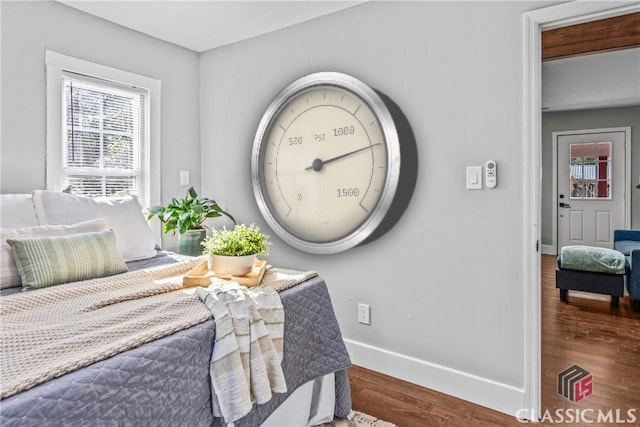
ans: {"value": 1200, "unit": "psi"}
